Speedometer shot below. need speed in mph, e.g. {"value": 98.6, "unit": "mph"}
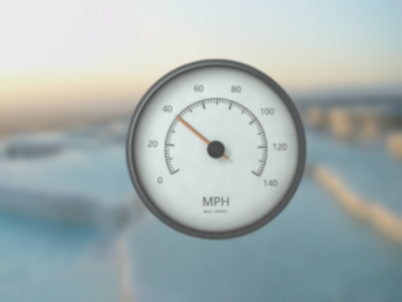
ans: {"value": 40, "unit": "mph"}
